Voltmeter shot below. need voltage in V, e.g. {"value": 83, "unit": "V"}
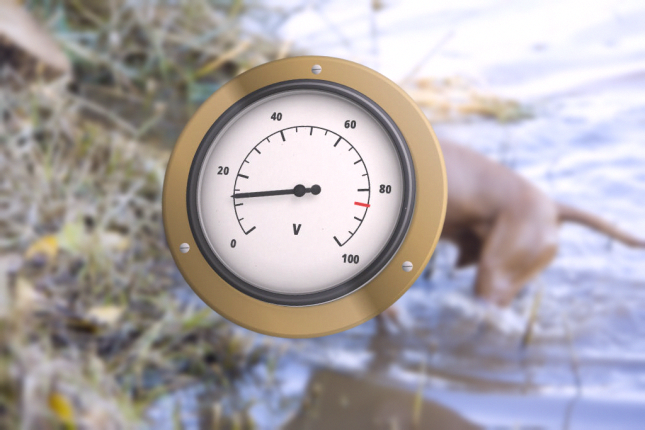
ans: {"value": 12.5, "unit": "V"}
